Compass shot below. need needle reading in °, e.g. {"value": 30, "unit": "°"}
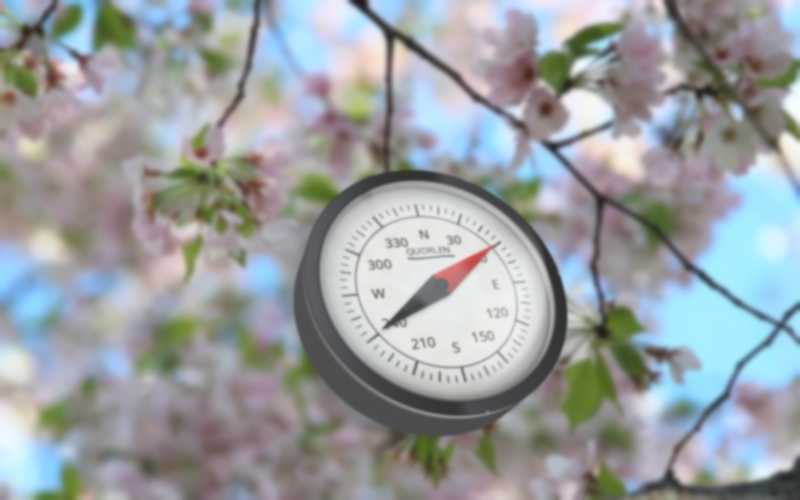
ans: {"value": 60, "unit": "°"}
